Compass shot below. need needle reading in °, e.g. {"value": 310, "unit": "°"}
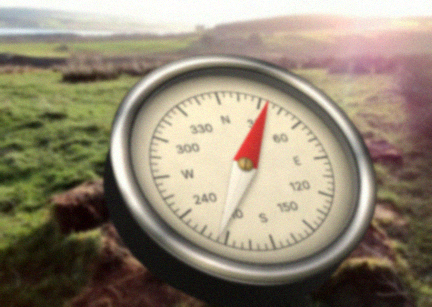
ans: {"value": 35, "unit": "°"}
